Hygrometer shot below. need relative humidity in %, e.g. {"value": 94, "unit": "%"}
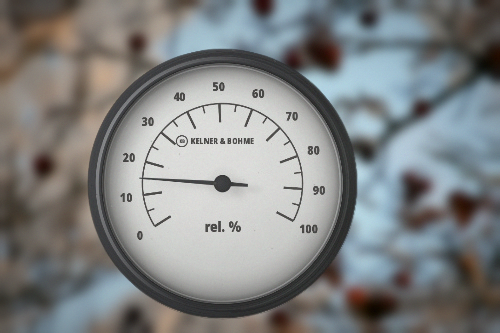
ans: {"value": 15, "unit": "%"}
